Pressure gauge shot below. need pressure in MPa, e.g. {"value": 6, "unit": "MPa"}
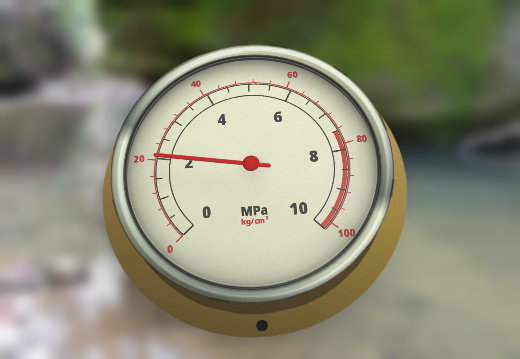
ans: {"value": 2, "unit": "MPa"}
